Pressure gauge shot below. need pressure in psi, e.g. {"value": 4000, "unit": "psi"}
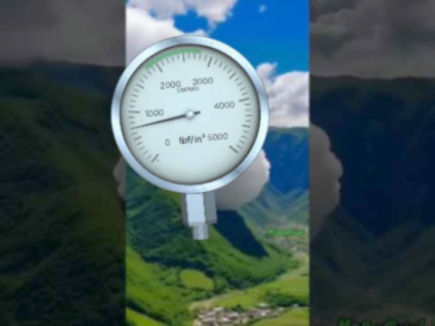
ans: {"value": 700, "unit": "psi"}
